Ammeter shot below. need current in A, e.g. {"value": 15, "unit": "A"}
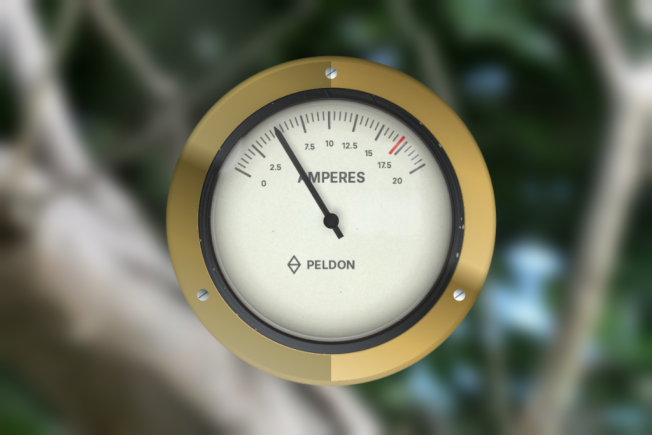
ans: {"value": 5, "unit": "A"}
